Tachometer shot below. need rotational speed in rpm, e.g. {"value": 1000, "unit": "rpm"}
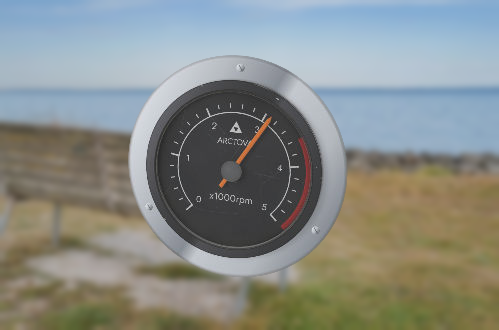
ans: {"value": 3100, "unit": "rpm"}
